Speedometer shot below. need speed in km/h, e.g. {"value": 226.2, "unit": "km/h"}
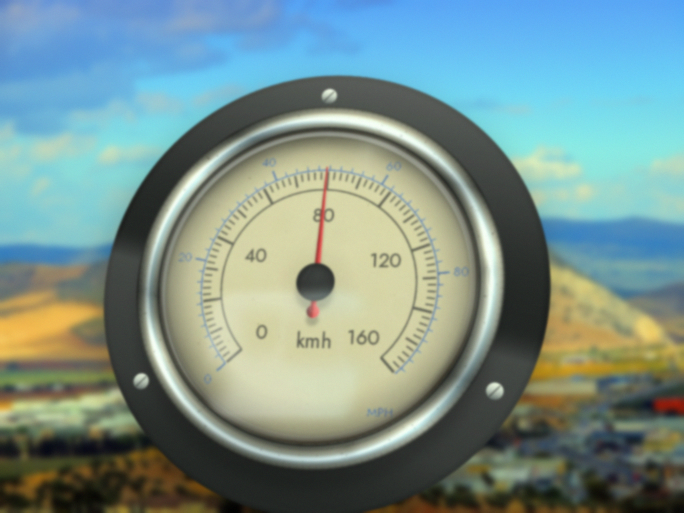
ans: {"value": 80, "unit": "km/h"}
